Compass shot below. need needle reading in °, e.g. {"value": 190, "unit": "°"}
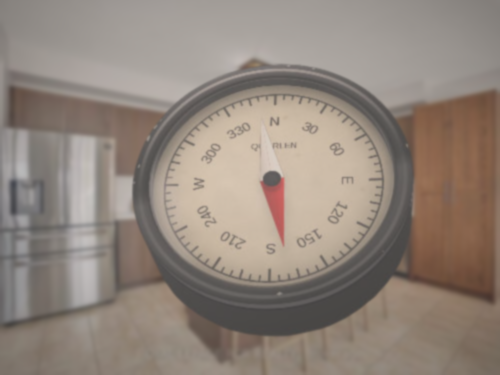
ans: {"value": 170, "unit": "°"}
